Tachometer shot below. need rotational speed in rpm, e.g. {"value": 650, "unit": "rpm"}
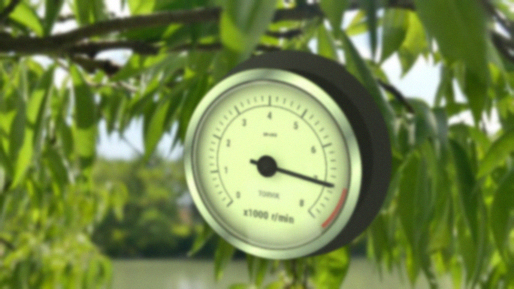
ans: {"value": 7000, "unit": "rpm"}
